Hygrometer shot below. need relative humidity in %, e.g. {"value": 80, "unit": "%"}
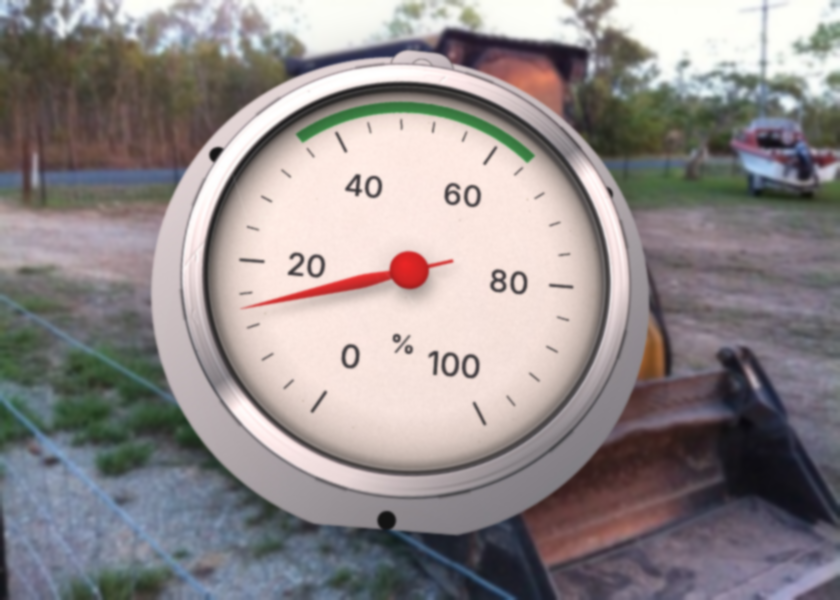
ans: {"value": 14, "unit": "%"}
